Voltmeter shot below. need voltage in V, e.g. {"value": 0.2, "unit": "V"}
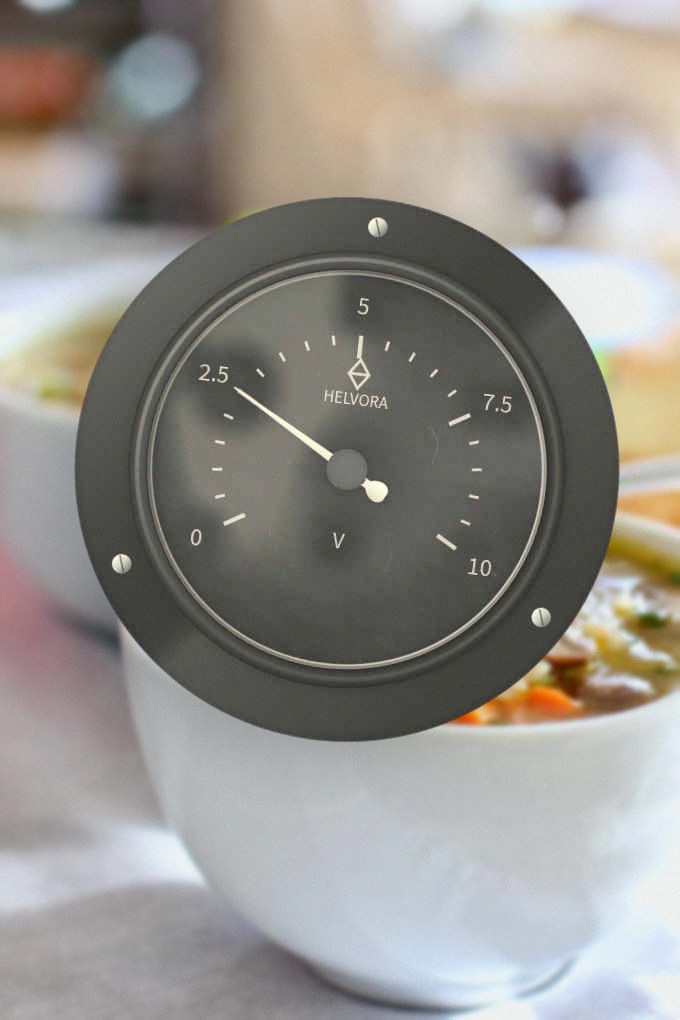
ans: {"value": 2.5, "unit": "V"}
